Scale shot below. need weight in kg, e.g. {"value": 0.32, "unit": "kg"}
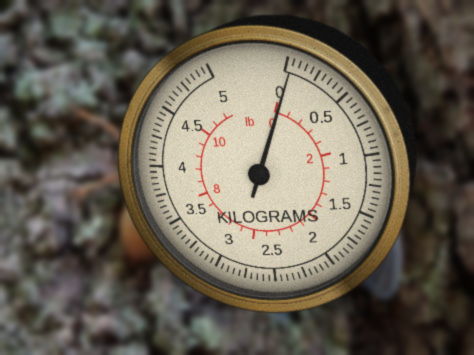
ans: {"value": 0.05, "unit": "kg"}
